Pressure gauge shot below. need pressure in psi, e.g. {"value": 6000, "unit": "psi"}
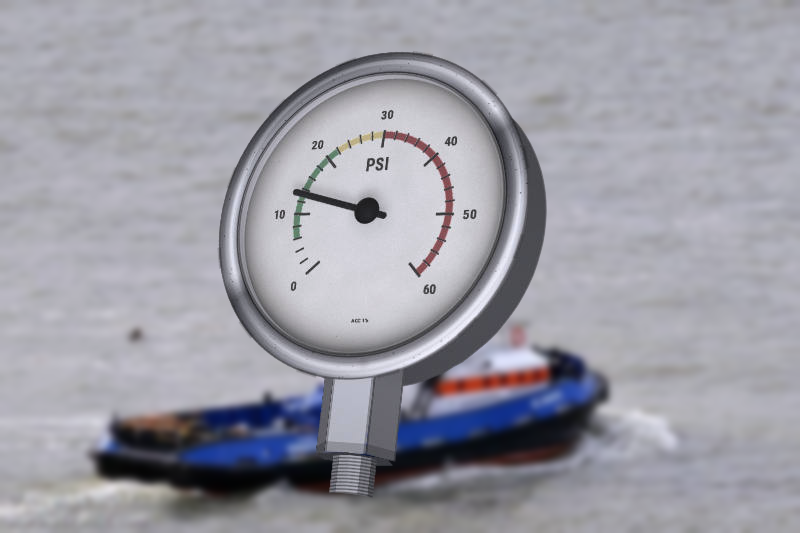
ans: {"value": 13, "unit": "psi"}
